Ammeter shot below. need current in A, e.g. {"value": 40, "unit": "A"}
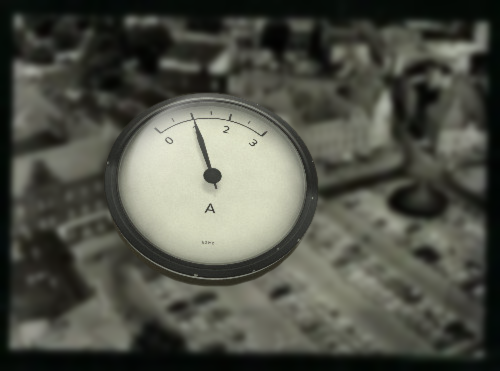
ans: {"value": 1, "unit": "A"}
